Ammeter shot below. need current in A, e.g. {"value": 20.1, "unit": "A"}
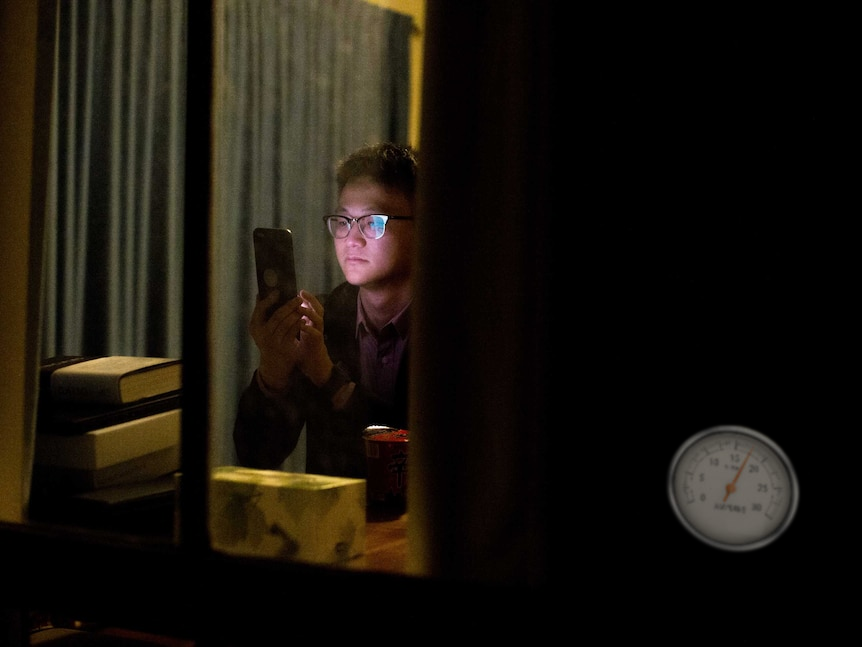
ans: {"value": 17.5, "unit": "A"}
